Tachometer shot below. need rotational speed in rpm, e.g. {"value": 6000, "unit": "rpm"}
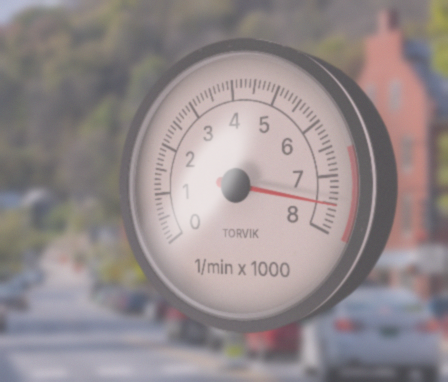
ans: {"value": 7500, "unit": "rpm"}
